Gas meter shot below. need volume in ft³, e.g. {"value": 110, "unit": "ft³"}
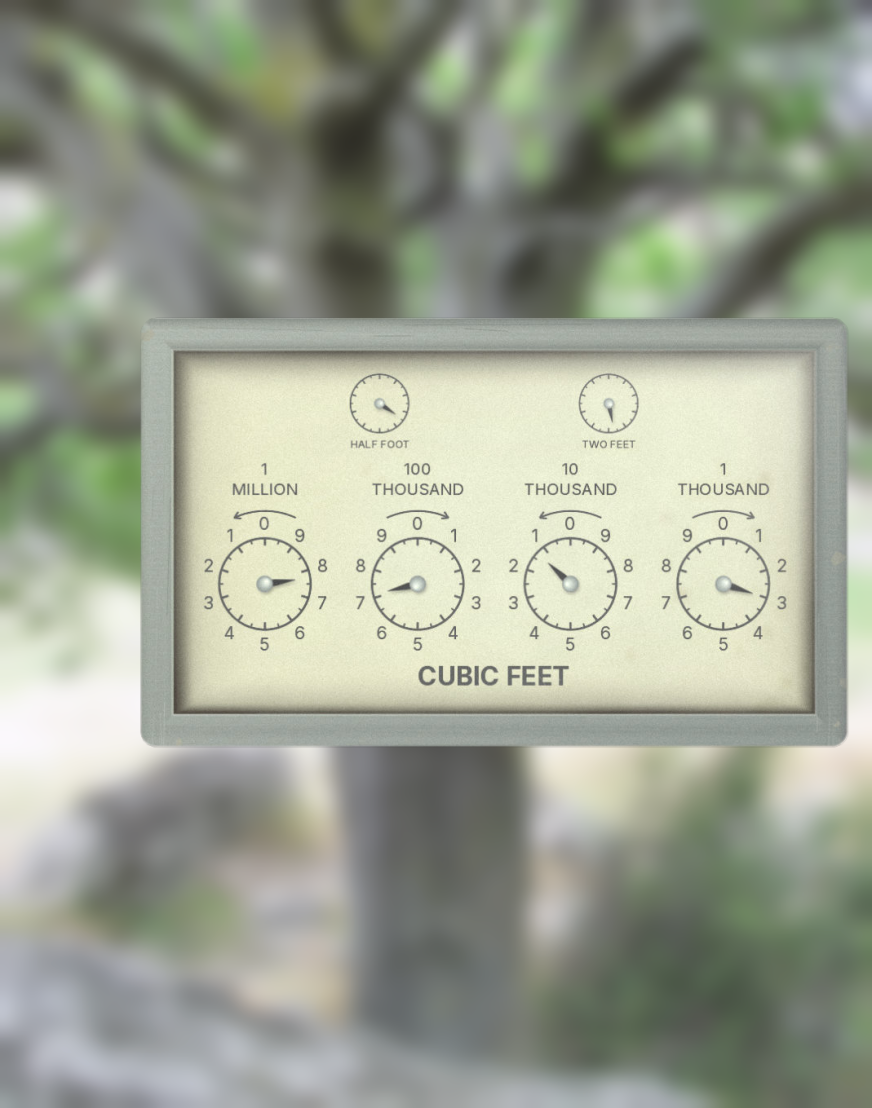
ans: {"value": 771300, "unit": "ft³"}
